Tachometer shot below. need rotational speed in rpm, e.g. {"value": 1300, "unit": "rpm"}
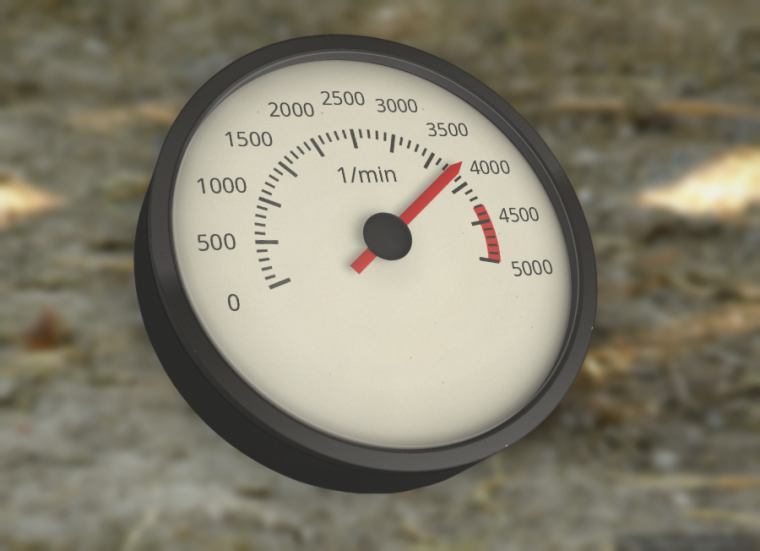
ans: {"value": 3800, "unit": "rpm"}
